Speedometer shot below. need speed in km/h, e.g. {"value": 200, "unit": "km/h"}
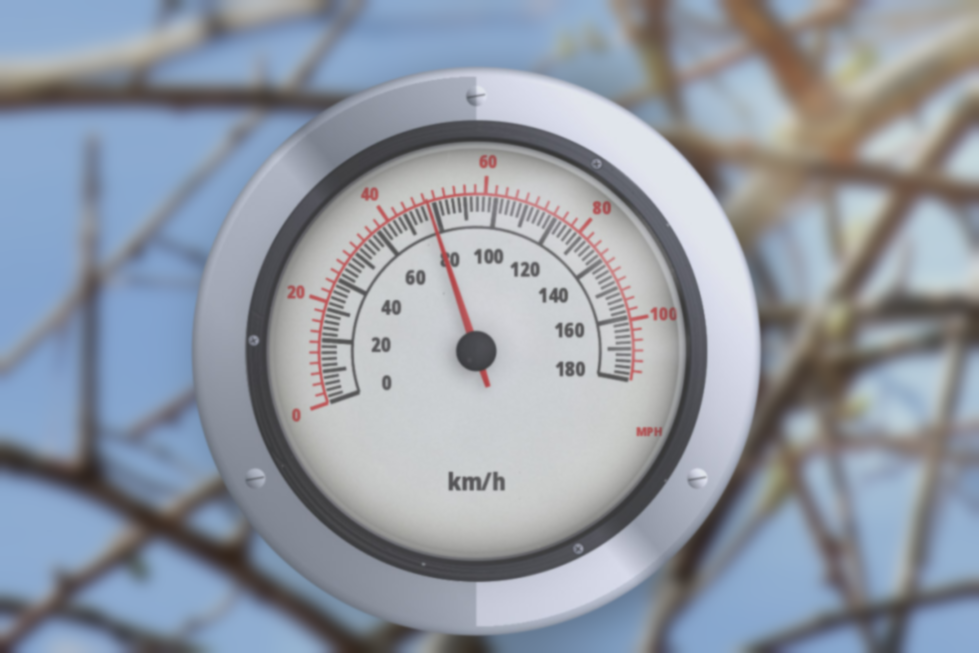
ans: {"value": 78, "unit": "km/h"}
